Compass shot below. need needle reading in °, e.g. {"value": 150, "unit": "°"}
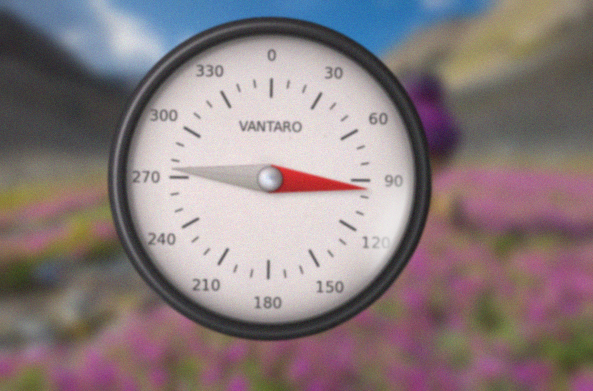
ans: {"value": 95, "unit": "°"}
